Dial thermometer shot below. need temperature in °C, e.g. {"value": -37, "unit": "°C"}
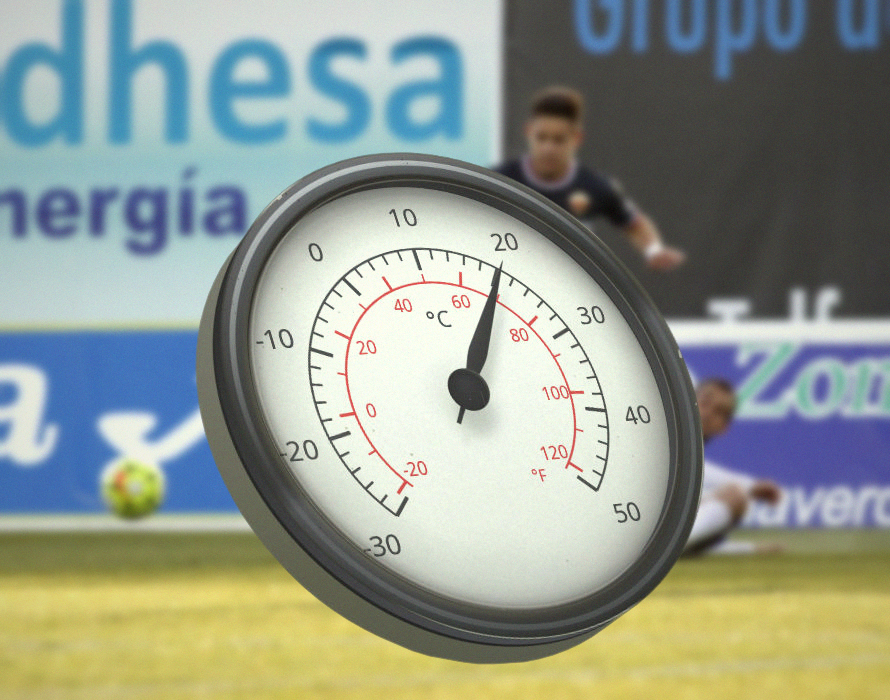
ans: {"value": 20, "unit": "°C"}
